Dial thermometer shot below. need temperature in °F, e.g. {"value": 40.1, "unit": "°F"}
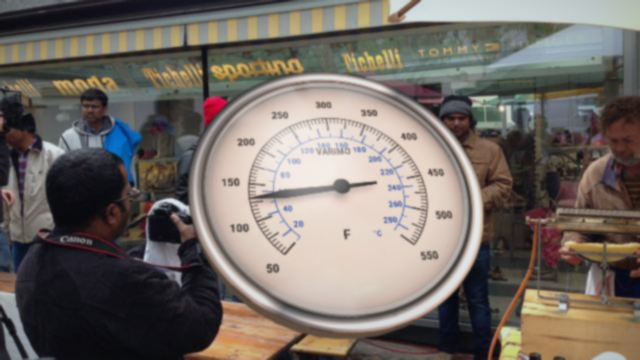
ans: {"value": 125, "unit": "°F"}
